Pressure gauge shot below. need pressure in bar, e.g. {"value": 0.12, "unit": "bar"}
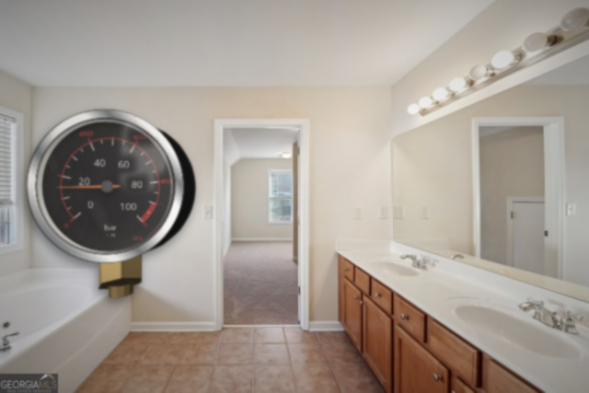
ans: {"value": 15, "unit": "bar"}
